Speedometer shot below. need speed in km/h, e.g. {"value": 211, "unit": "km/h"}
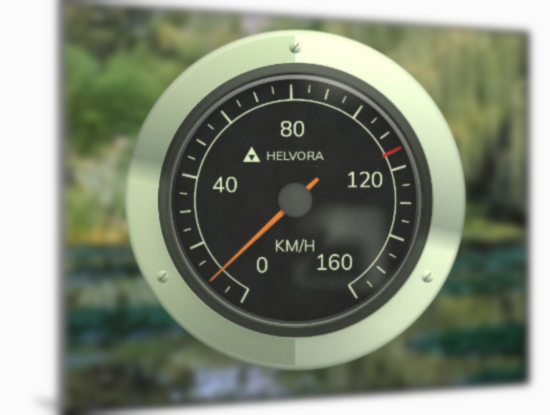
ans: {"value": 10, "unit": "km/h"}
